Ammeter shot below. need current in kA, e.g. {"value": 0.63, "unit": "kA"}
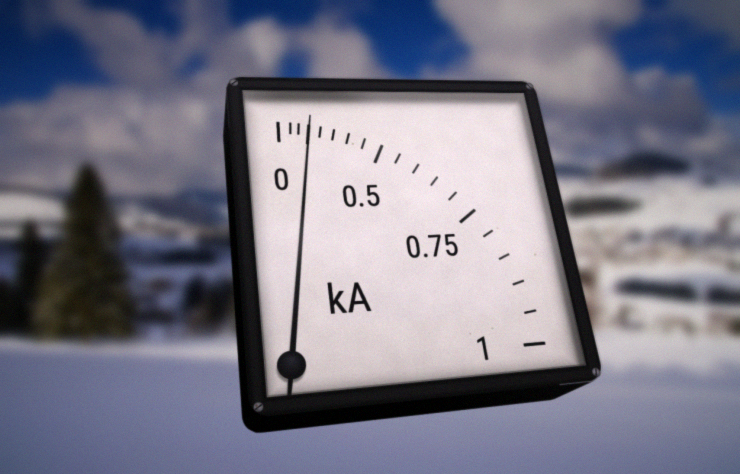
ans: {"value": 0.25, "unit": "kA"}
